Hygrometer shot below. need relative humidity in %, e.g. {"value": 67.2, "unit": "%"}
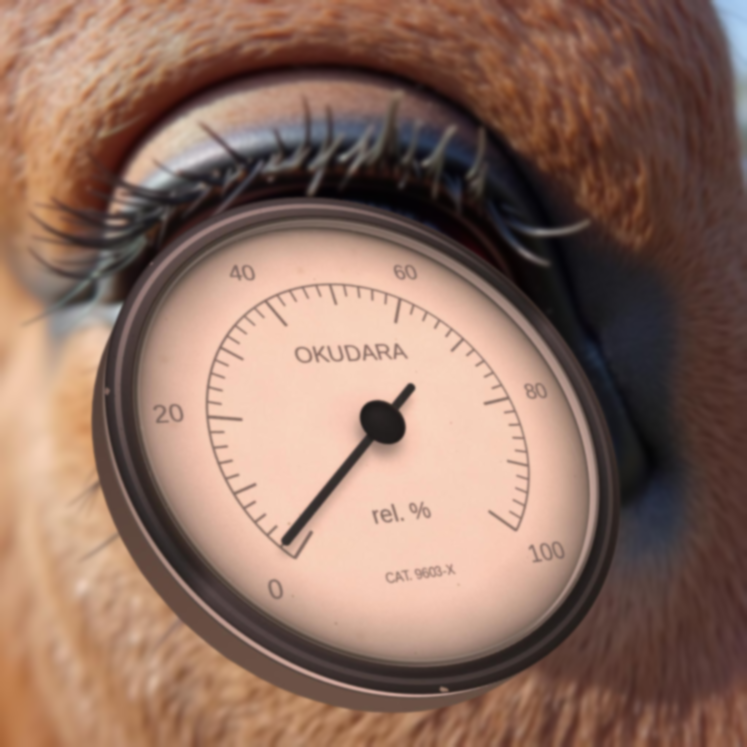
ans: {"value": 2, "unit": "%"}
